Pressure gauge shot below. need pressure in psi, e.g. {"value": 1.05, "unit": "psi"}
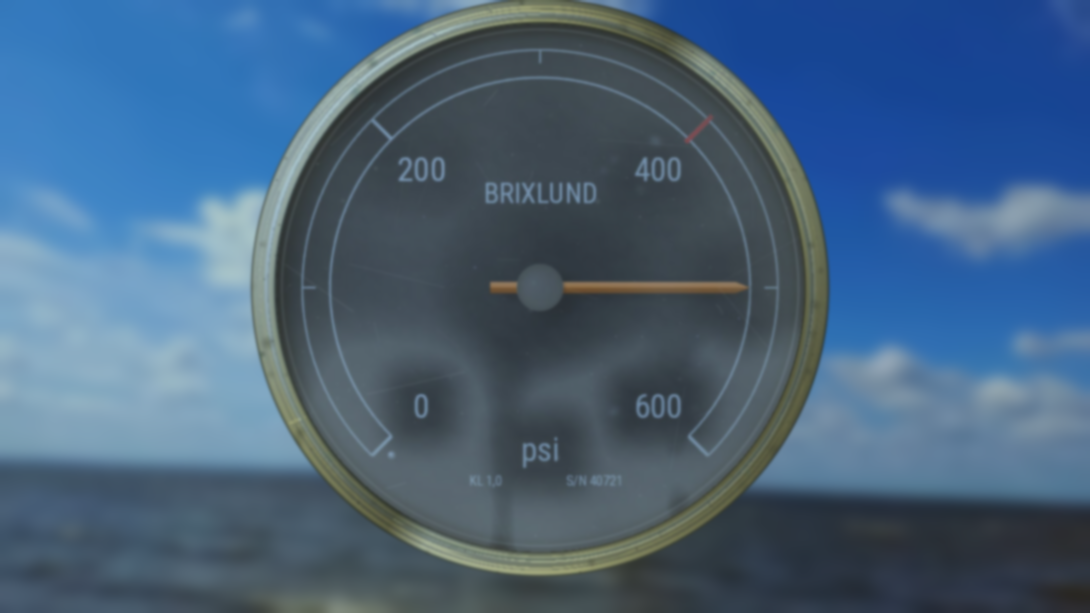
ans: {"value": 500, "unit": "psi"}
